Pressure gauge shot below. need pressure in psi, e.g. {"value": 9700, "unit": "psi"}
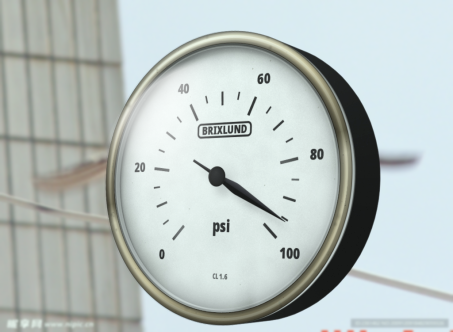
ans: {"value": 95, "unit": "psi"}
